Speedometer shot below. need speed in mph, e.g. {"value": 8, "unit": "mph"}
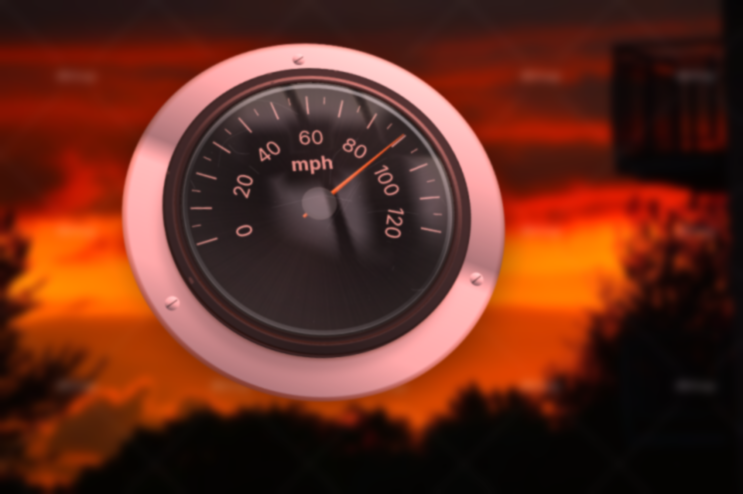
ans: {"value": 90, "unit": "mph"}
